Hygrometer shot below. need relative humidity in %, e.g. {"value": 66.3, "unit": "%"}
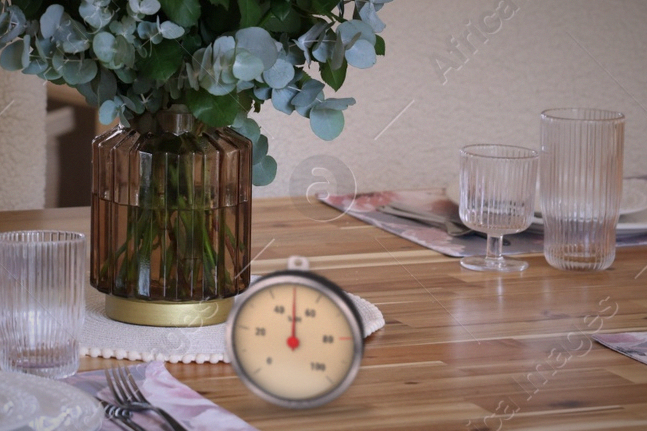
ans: {"value": 50, "unit": "%"}
